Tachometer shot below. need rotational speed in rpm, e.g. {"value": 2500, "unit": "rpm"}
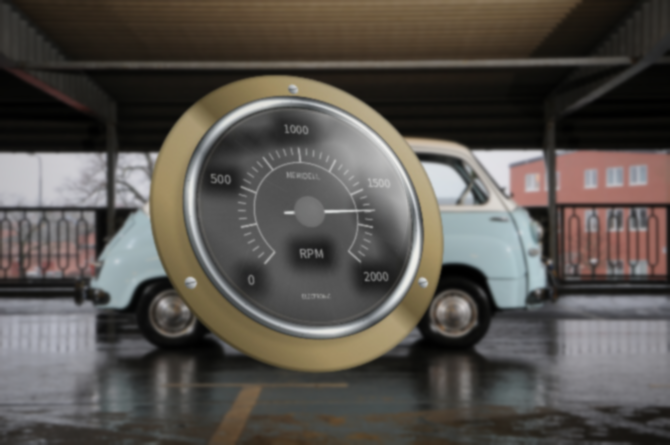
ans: {"value": 1650, "unit": "rpm"}
